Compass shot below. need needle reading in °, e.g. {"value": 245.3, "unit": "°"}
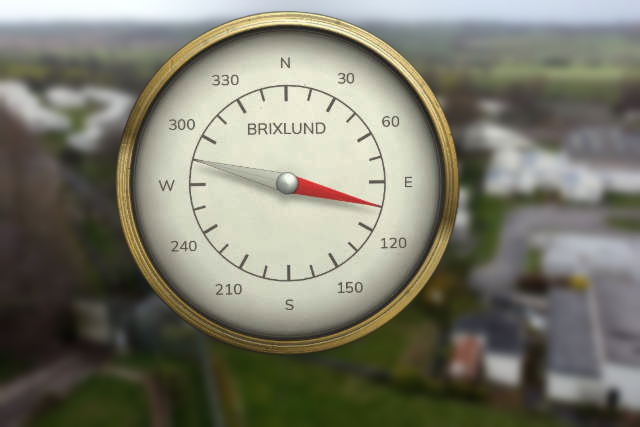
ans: {"value": 105, "unit": "°"}
